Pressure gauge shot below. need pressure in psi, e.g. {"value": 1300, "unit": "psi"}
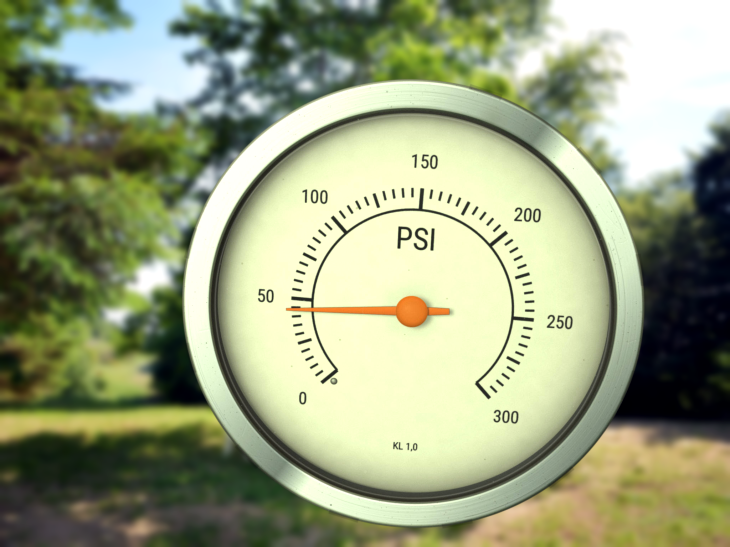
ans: {"value": 45, "unit": "psi"}
